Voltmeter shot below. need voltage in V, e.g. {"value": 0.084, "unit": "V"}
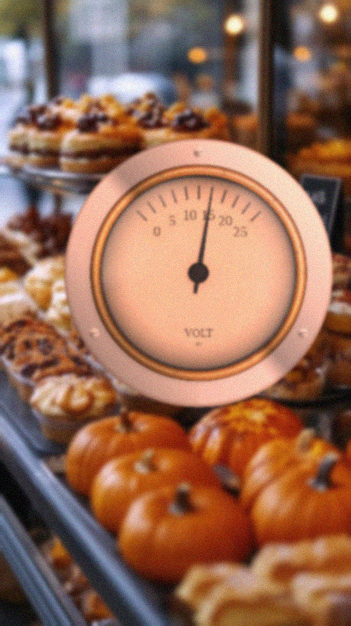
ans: {"value": 15, "unit": "V"}
